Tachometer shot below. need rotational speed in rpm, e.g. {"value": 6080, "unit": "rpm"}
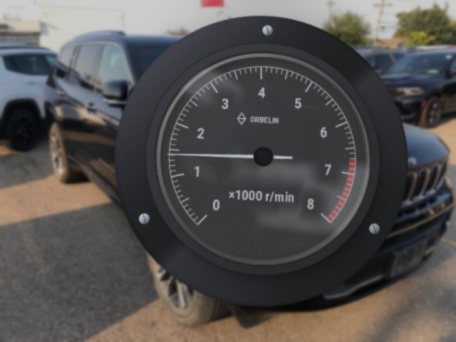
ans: {"value": 1400, "unit": "rpm"}
